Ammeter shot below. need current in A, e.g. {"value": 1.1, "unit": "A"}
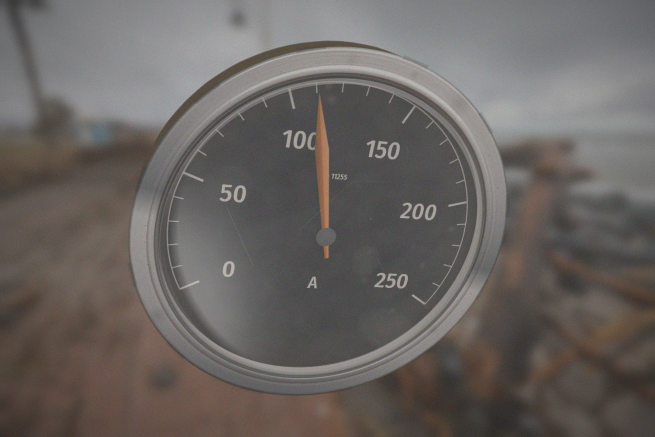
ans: {"value": 110, "unit": "A"}
